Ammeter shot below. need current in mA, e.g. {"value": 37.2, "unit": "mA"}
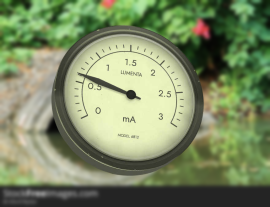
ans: {"value": 0.6, "unit": "mA"}
